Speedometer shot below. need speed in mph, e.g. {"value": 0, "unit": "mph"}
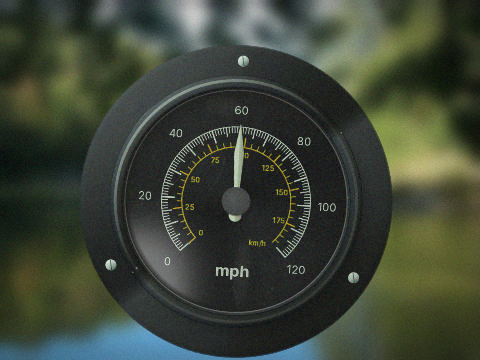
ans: {"value": 60, "unit": "mph"}
